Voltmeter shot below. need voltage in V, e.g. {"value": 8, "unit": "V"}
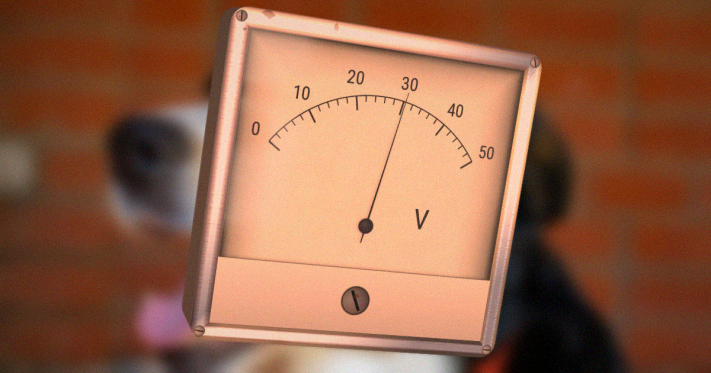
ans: {"value": 30, "unit": "V"}
